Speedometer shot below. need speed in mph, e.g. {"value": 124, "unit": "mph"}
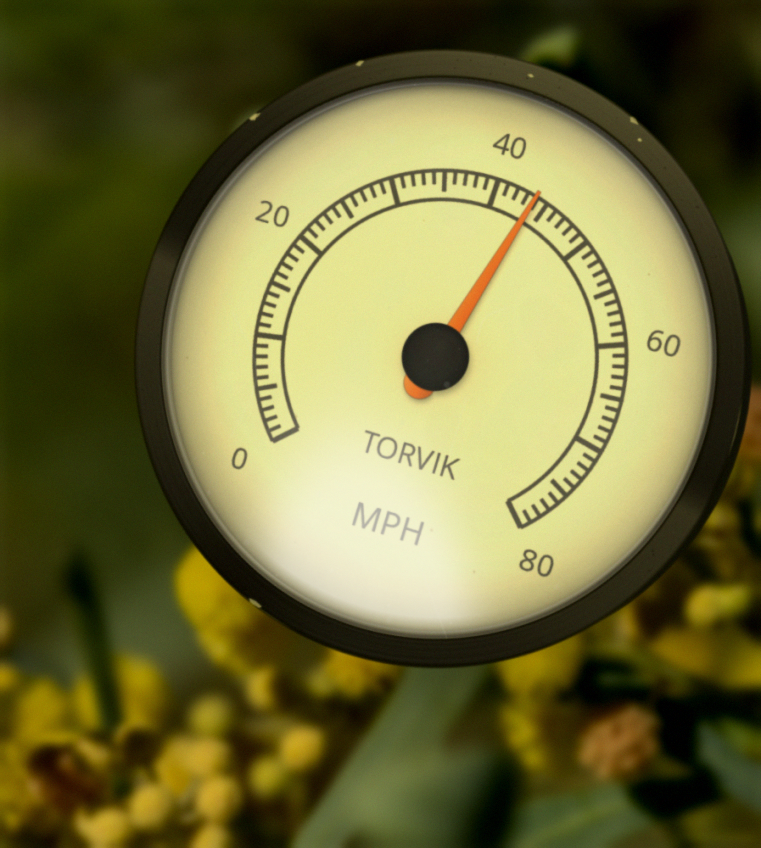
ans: {"value": 44, "unit": "mph"}
